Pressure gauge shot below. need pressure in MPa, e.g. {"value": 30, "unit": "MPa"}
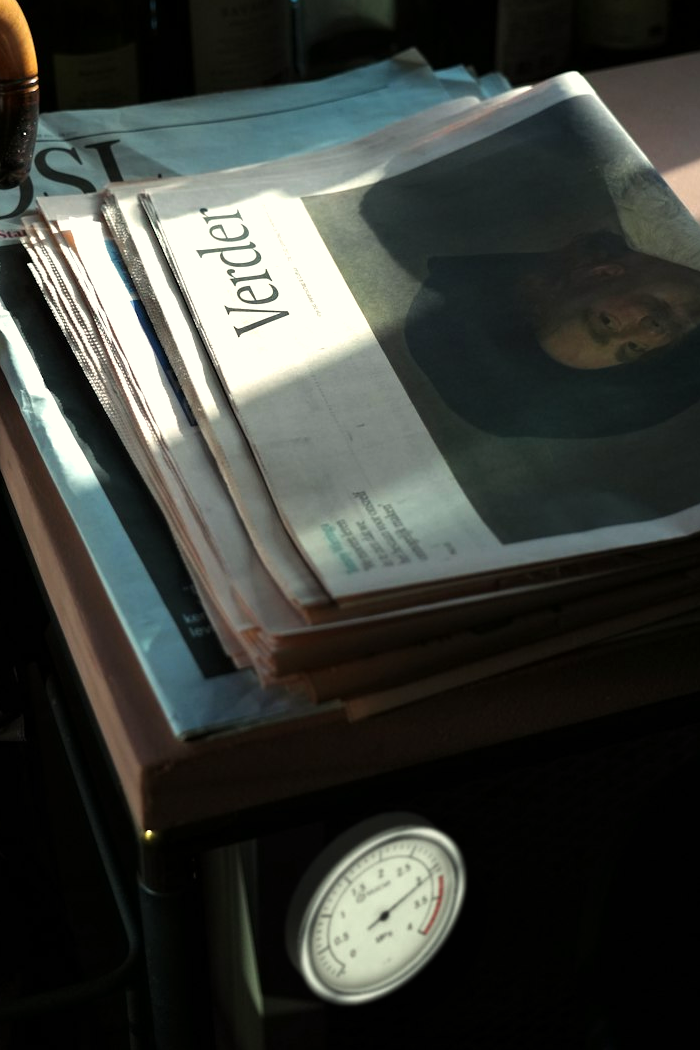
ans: {"value": 3, "unit": "MPa"}
